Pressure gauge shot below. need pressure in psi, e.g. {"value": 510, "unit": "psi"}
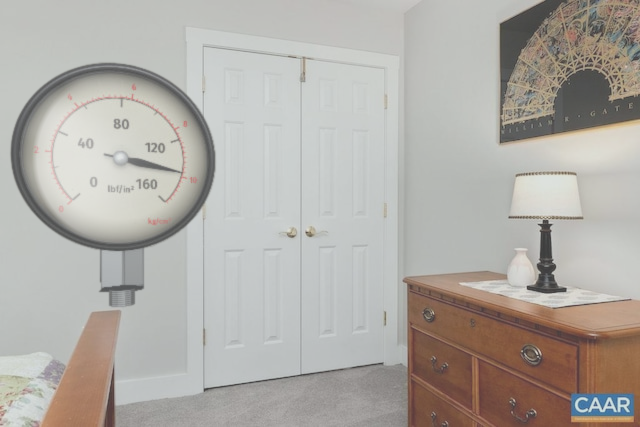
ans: {"value": 140, "unit": "psi"}
